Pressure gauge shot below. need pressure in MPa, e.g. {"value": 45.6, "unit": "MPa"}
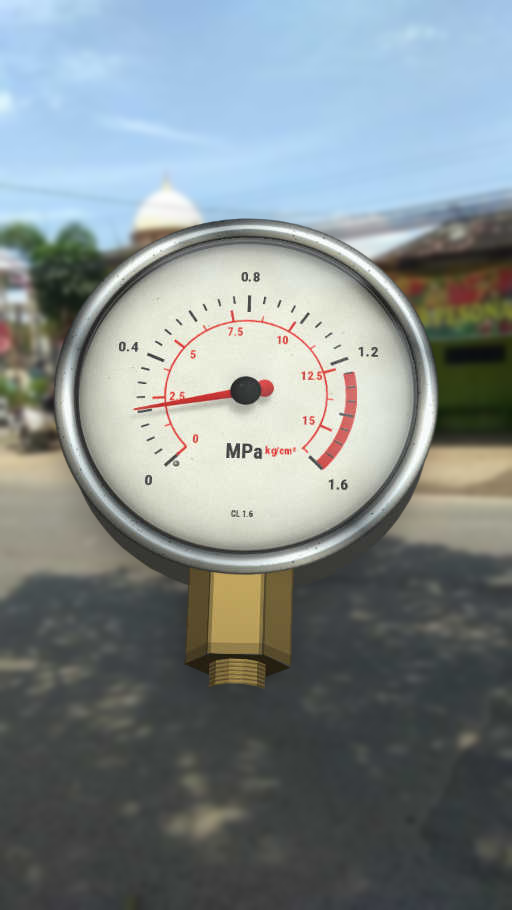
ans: {"value": 0.2, "unit": "MPa"}
